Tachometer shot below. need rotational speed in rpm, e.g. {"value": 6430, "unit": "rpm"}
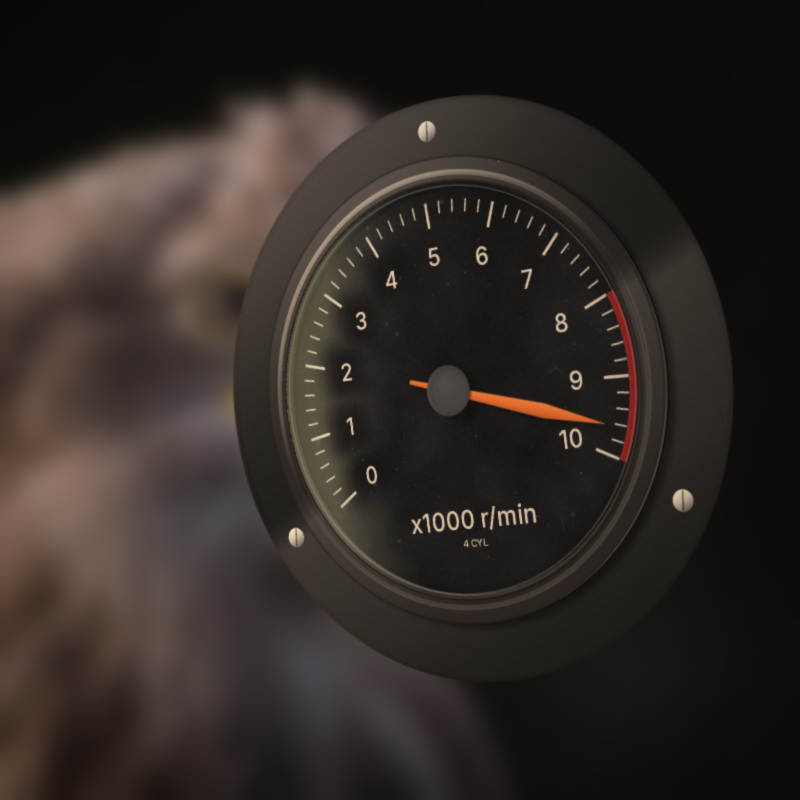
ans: {"value": 9600, "unit": "rpm"}
